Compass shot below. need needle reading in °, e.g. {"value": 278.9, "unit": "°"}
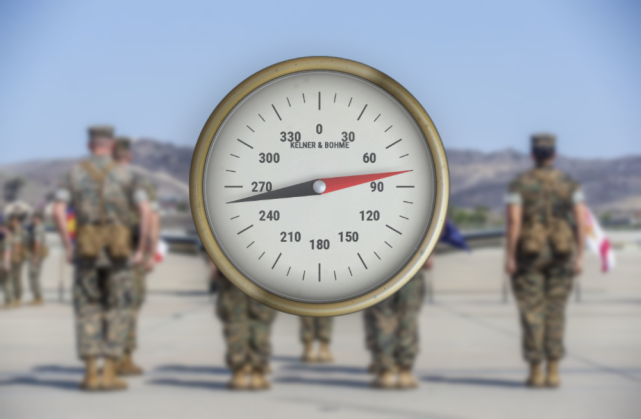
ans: {"value": 80, "unit": "°"}
